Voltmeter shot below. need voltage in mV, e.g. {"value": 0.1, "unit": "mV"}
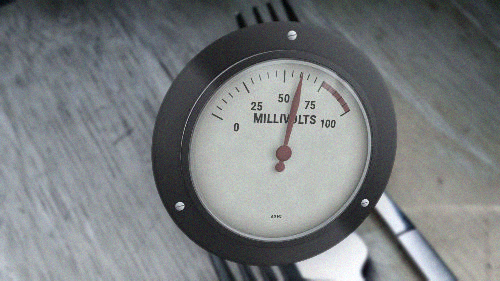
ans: {"value": 60, "unit": "mV"}
